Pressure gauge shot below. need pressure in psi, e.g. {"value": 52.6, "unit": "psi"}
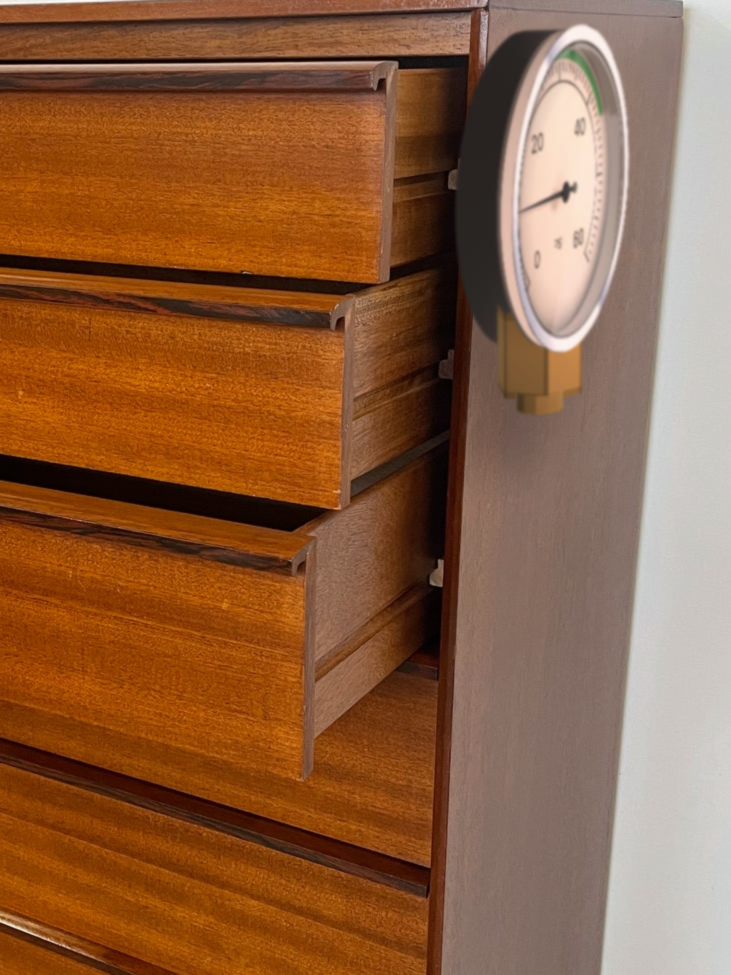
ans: {"value": 10, "unit": "psi"}
